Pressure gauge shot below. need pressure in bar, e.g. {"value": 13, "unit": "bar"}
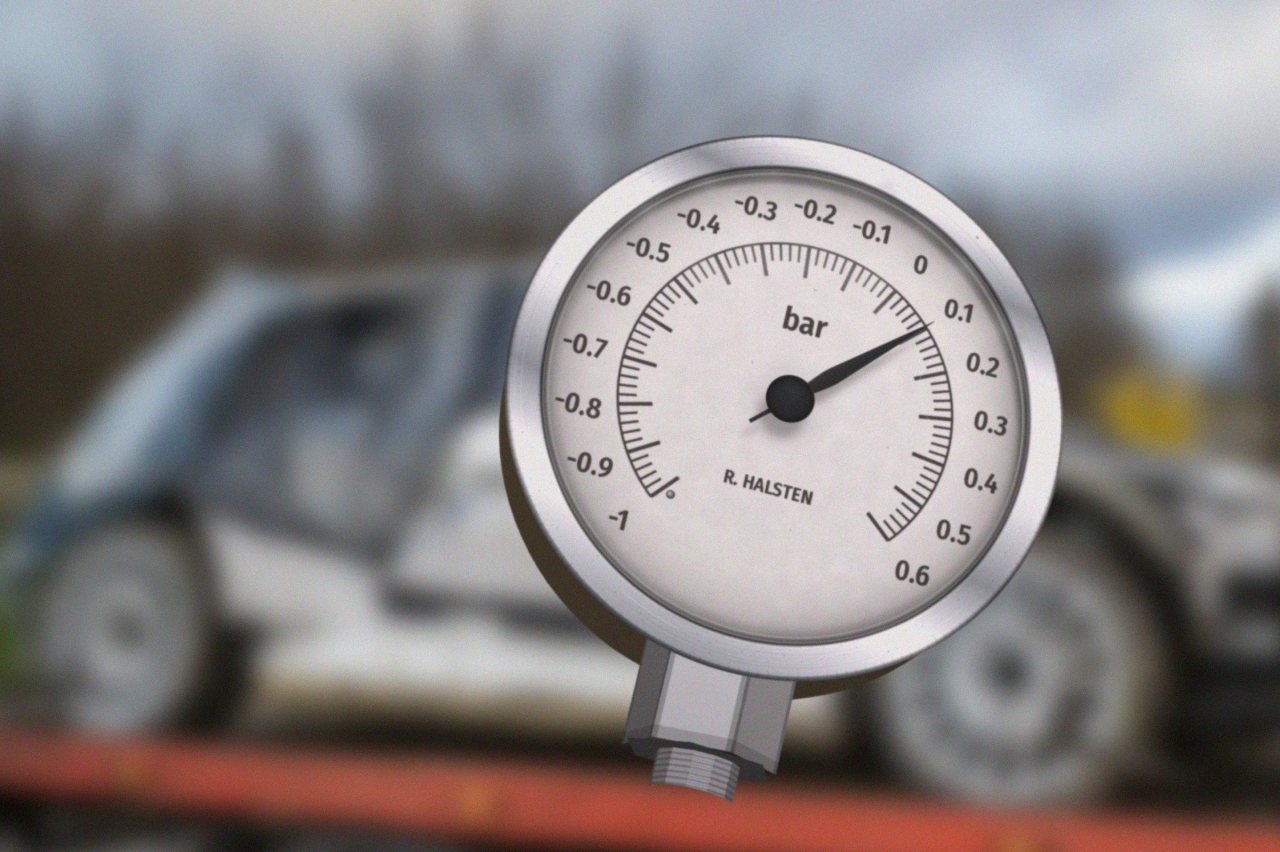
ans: {"value": 0.1, "unit": "bar"}
